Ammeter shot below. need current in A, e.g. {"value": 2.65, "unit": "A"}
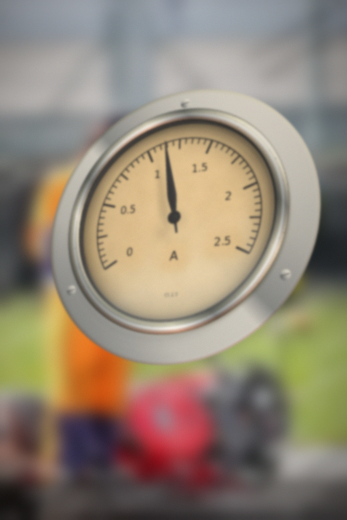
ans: {"value": 1.15, "unit": "A"}
